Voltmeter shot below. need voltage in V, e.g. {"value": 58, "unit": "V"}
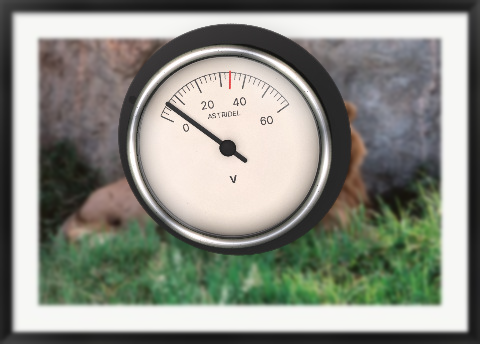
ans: {"value": 6, "unit": "V"}
